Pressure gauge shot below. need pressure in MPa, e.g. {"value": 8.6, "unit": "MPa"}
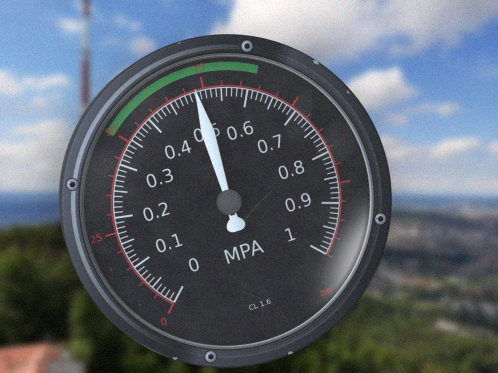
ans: {"value": 0.5, "unit": "MPa"}
